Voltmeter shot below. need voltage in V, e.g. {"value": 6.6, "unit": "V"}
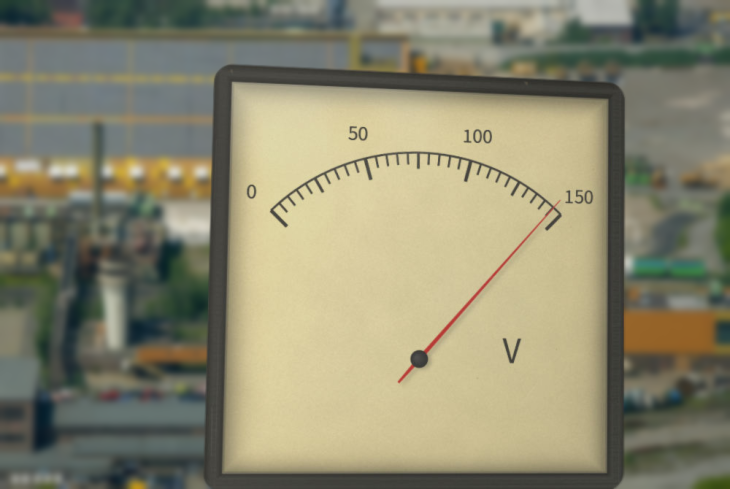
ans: {"value": 145, "unit": "V"}
